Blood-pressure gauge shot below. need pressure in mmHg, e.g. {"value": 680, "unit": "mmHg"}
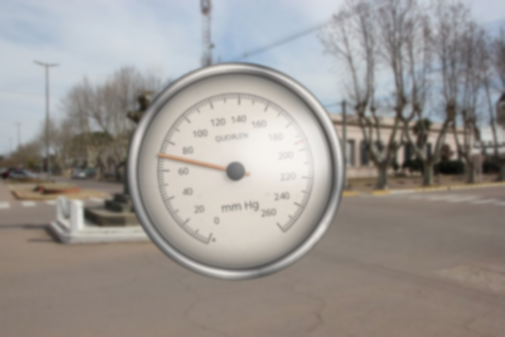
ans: {"value": 70, "unit": "mmHg"}
